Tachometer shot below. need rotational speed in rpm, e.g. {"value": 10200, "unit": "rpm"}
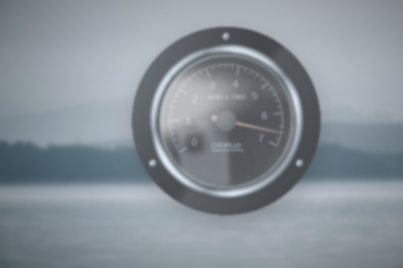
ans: {"value": 6600, "unit": "rpm"}
